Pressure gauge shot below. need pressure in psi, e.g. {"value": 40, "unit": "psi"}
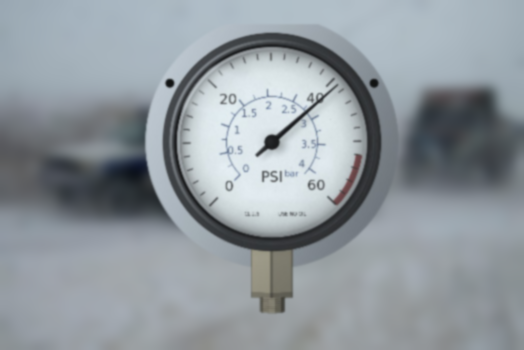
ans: {"value": 41, "unit": "psi"}
